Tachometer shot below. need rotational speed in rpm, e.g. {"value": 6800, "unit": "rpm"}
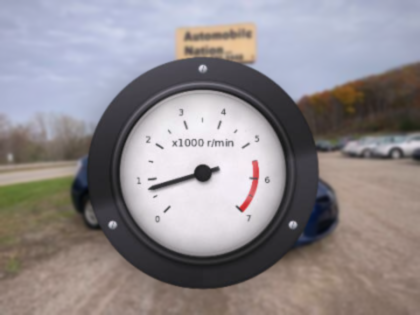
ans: {"value": 750, "unit": "rpm"}
